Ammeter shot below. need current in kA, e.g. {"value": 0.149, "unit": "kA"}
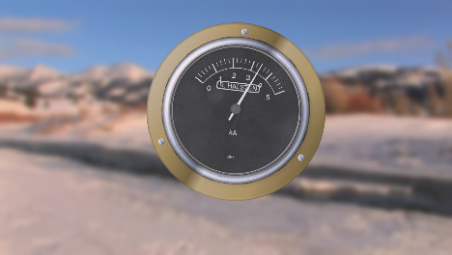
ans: {"value": 3.4, "unit": "kA"}
